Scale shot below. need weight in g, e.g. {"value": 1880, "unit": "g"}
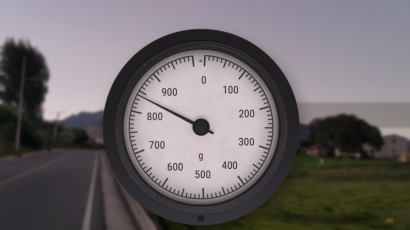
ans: {"value": 840, "unit": "g"}
